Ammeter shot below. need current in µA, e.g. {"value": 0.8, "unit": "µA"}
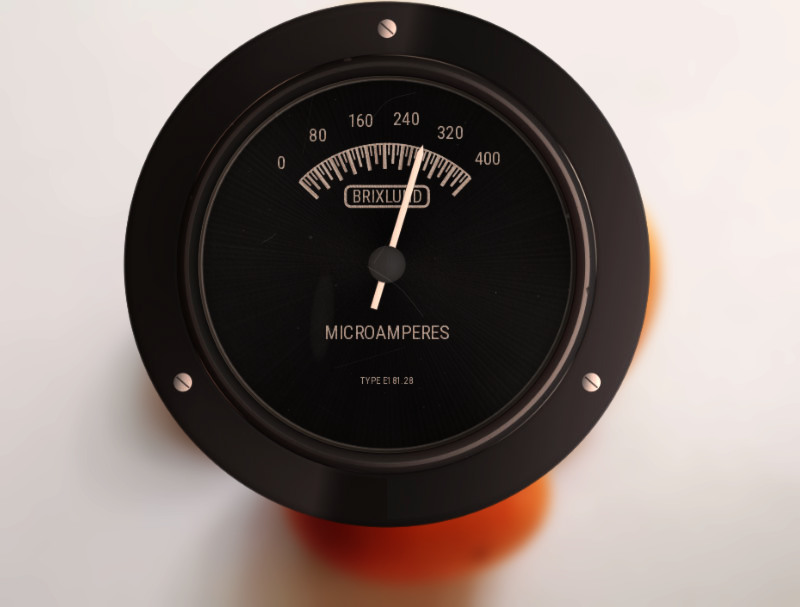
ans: {"value": 280, "unit": "µA"}
